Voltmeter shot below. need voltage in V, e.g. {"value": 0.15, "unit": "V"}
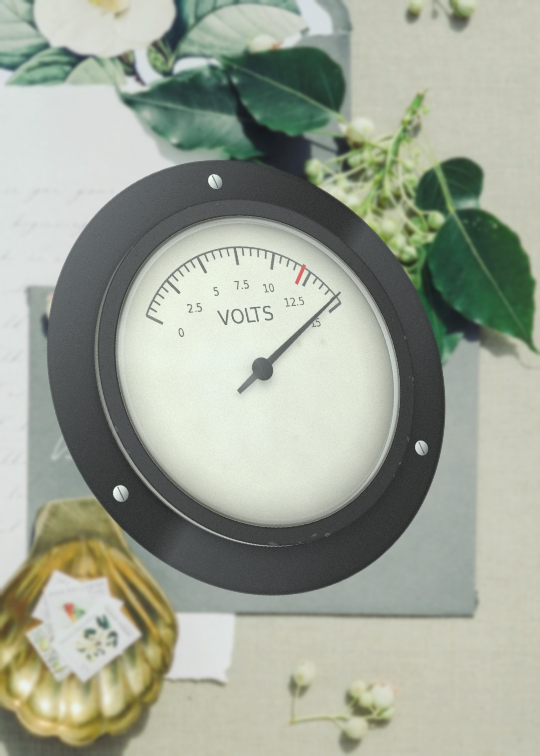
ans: {"value": 14.5, "unit": "V"}
